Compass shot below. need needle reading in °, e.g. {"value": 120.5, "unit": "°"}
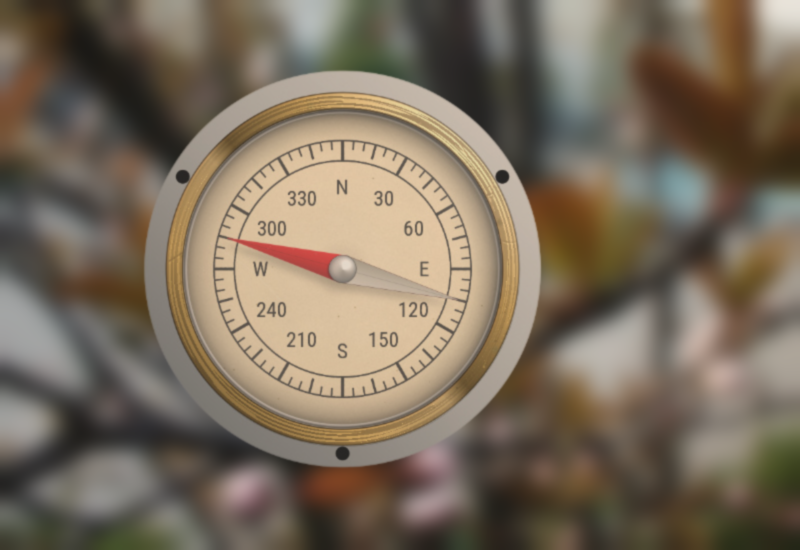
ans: {"value": 285, "unit": "°"}
